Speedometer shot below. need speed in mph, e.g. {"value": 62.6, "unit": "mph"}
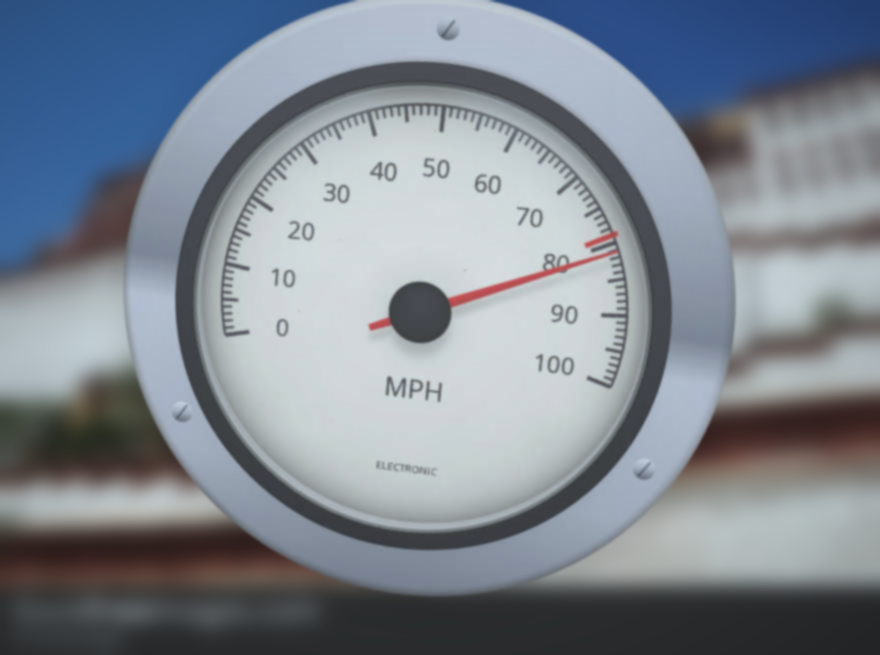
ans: {"value": 81, "unit": "mph"}
